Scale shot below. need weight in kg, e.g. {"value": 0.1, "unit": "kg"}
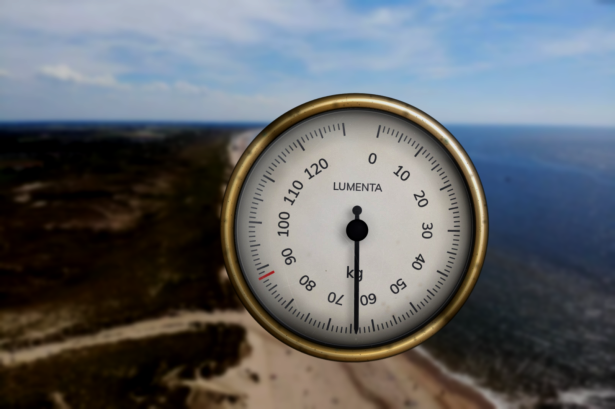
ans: {"value": 64, "unit": "kg"}
